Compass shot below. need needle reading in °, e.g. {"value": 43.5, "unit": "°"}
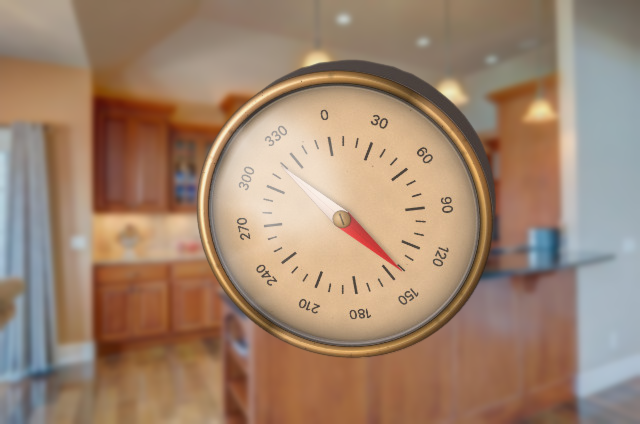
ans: {"value": 140, "unit": "°"}
